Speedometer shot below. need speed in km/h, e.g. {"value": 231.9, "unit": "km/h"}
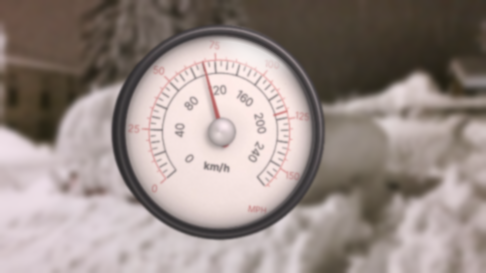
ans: {"value": 110, "unit": "km/h"}
